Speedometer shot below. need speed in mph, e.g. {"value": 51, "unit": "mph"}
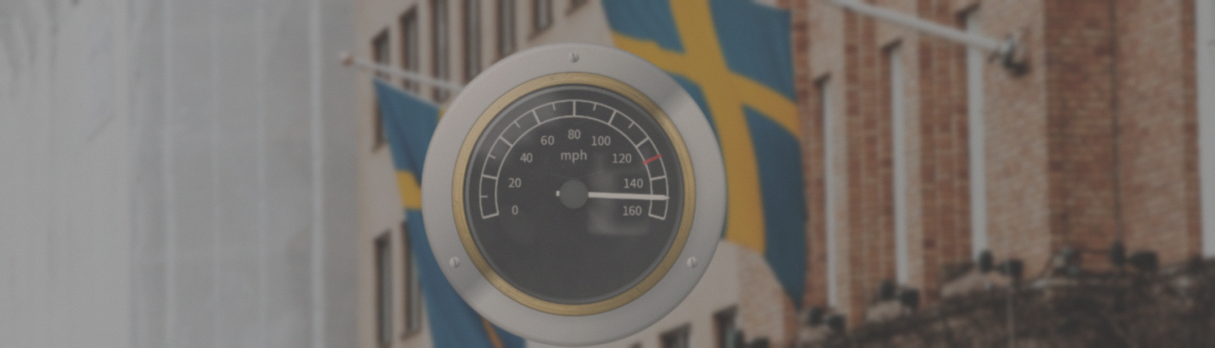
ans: {"value": 150, "unit": "mph"}
